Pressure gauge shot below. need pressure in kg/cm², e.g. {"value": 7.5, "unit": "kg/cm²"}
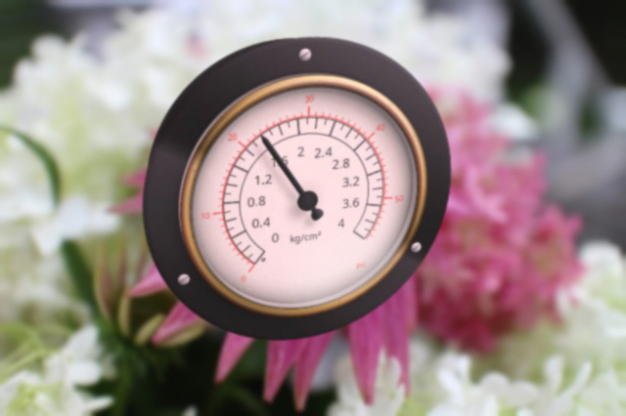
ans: {"value": 1.6, "unit": "kg/cm²"}
